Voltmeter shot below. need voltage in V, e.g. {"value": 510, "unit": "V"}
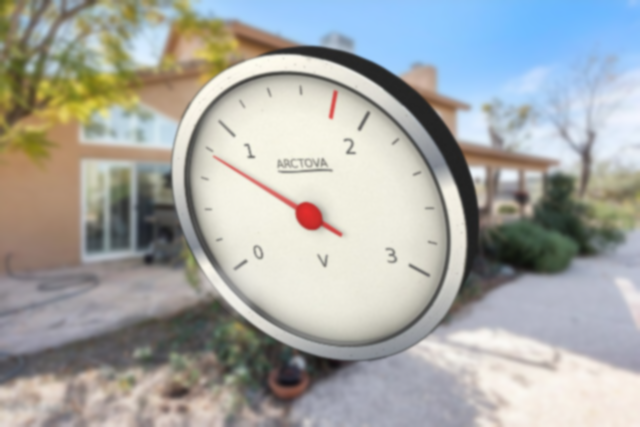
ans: {"value": 0.8, "unit": "V"}
